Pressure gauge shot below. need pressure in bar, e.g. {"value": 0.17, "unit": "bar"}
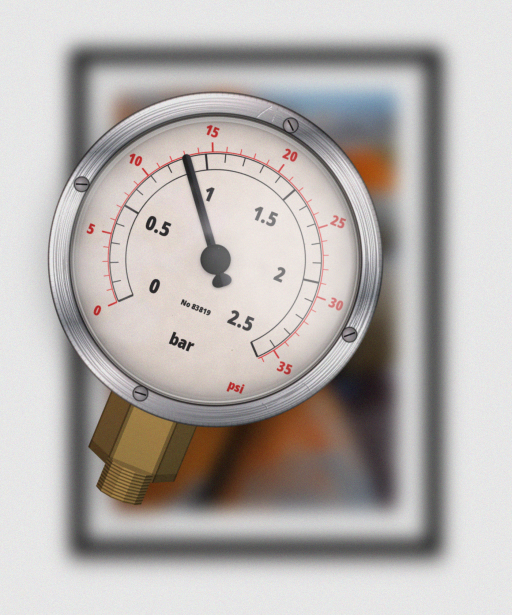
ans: {"value": 0.9, "unit": "bar"}
